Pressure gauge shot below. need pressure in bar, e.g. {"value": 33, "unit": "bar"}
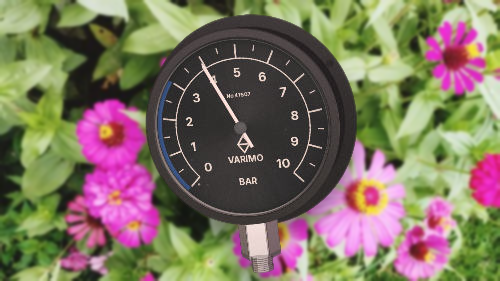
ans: {"value": 4, "unit": "bar"}
